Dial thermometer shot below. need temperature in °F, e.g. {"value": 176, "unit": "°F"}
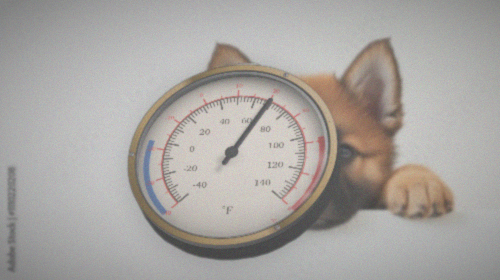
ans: {"value": 70, "unit": "°F"}
